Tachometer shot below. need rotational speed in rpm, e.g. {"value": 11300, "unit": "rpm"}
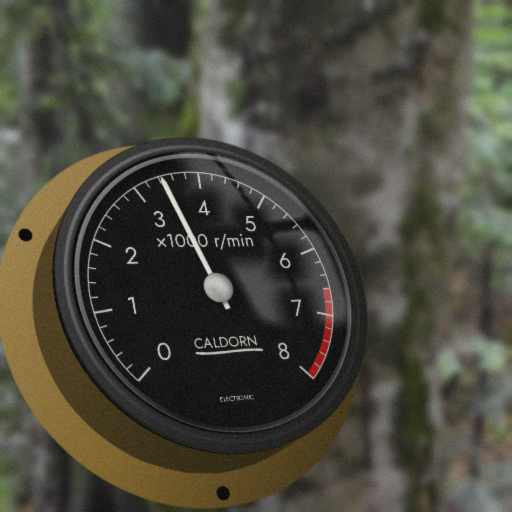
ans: {"value": 3400, "unit": "rpm"}
